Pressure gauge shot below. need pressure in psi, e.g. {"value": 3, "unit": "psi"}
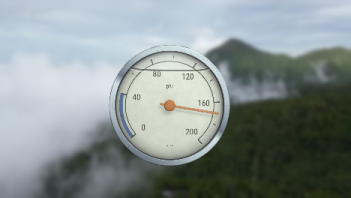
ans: {"value": 170, "unit": "psi"}
